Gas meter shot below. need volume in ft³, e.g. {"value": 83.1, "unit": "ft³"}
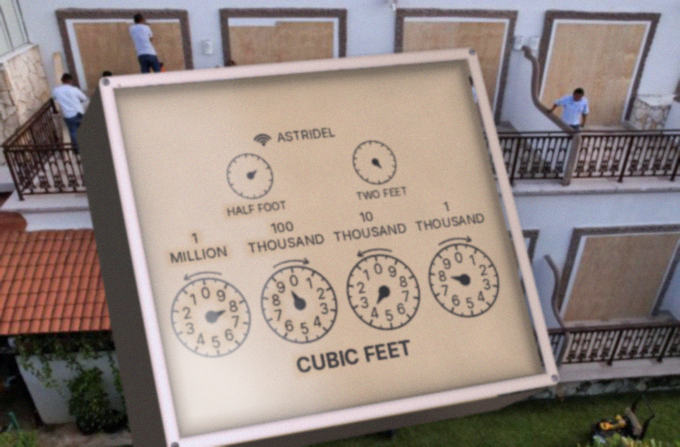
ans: {"value": 793800, "unit": "ft³"}
